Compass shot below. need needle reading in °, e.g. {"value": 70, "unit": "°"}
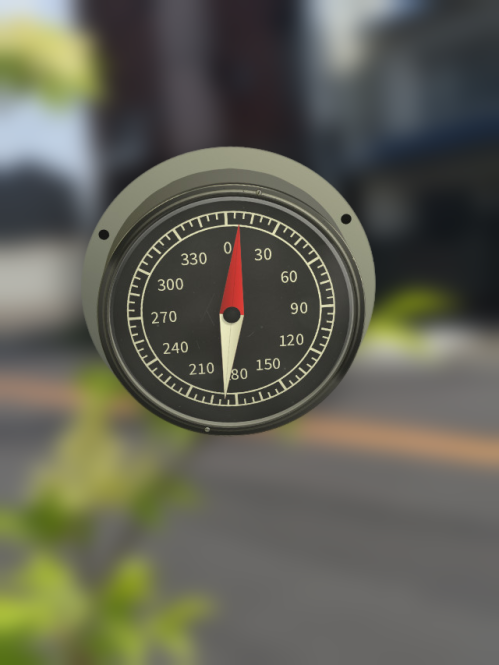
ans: {"value": 7.5, "unit": "°"}
